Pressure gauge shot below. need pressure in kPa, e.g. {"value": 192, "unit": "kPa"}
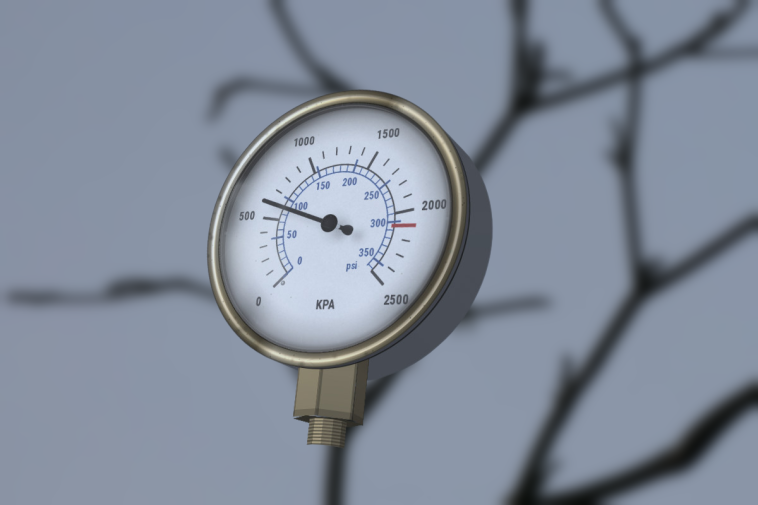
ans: {"value": 600, "unit": "kPa"}
